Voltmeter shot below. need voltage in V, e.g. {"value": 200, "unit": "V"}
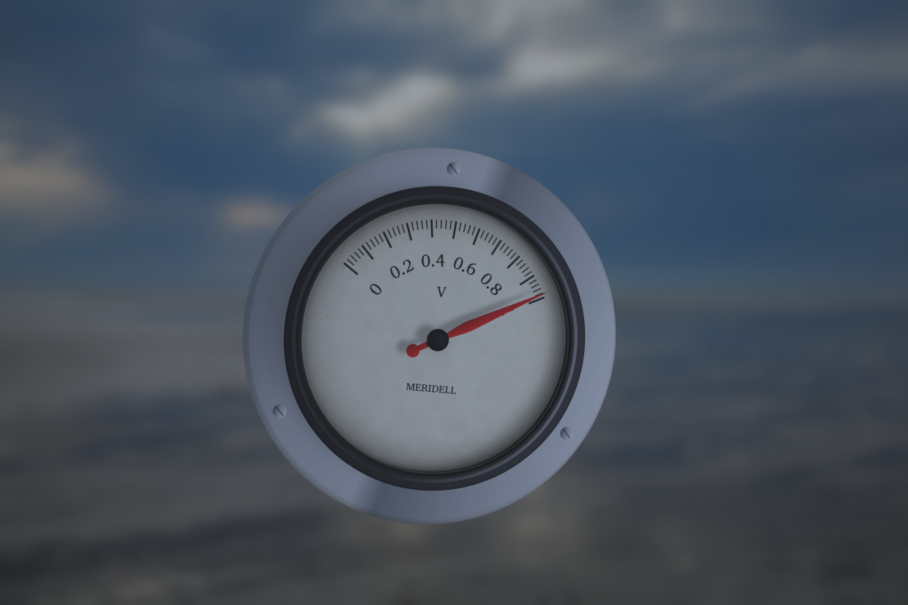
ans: {"value": 0.98, "unit": "V"}
